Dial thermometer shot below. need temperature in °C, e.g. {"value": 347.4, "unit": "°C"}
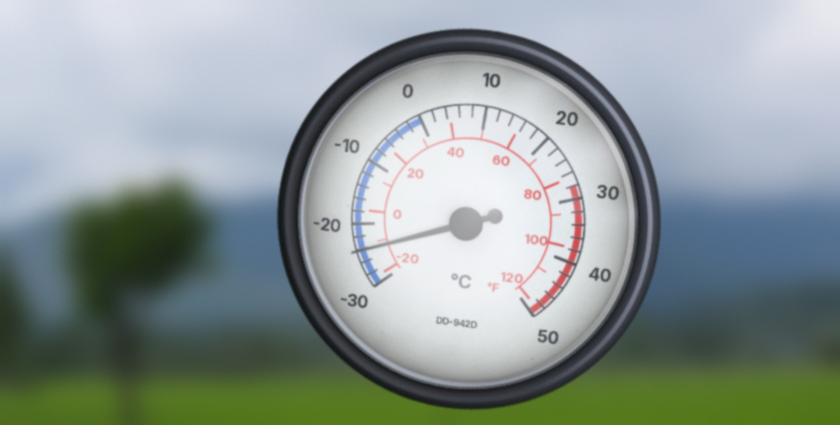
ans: {"value": -24, "unit": "°C"}
